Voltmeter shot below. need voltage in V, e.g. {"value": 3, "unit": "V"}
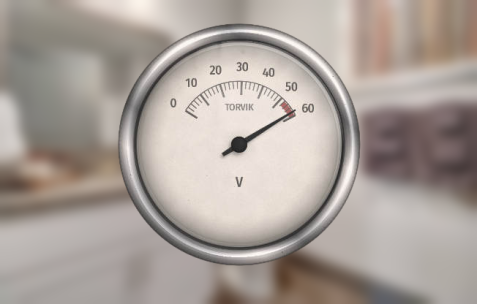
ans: {"value": 58, "unit": "V"}
